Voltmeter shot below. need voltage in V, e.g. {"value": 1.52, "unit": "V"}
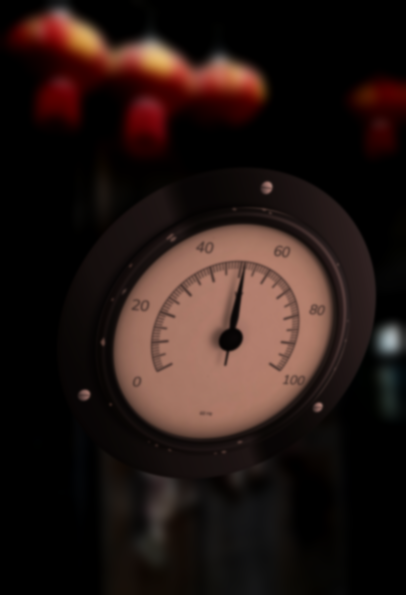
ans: {"value": 50, "unit": "V"}
